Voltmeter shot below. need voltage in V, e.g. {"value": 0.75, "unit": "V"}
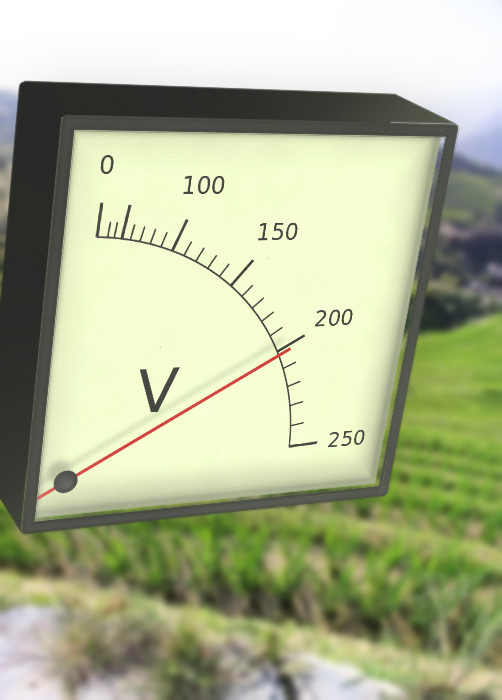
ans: {"value": 200, "unit": "V"}
